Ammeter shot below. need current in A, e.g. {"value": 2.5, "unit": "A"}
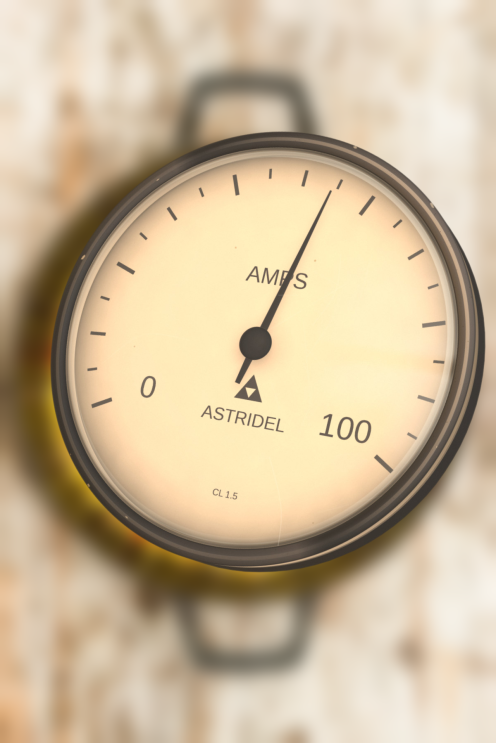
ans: {"value": 55, "unit": "A"}
